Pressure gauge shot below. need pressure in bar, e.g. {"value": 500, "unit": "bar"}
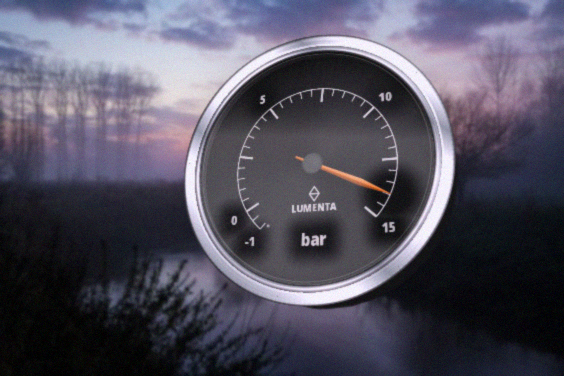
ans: {"value": 14, "unit": "bar"}
